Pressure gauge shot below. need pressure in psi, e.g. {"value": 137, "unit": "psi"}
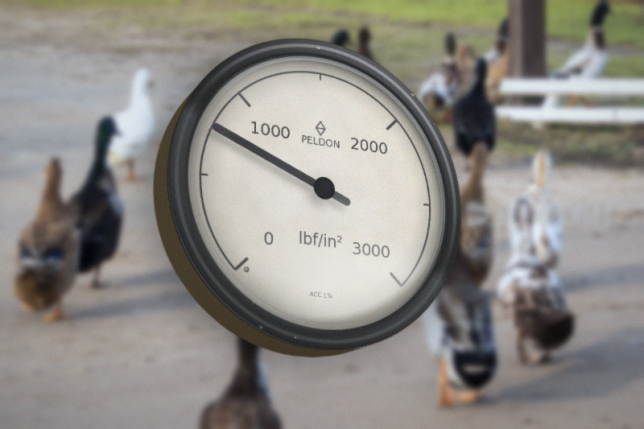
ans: {"value": 750, "unit": "psi"}
